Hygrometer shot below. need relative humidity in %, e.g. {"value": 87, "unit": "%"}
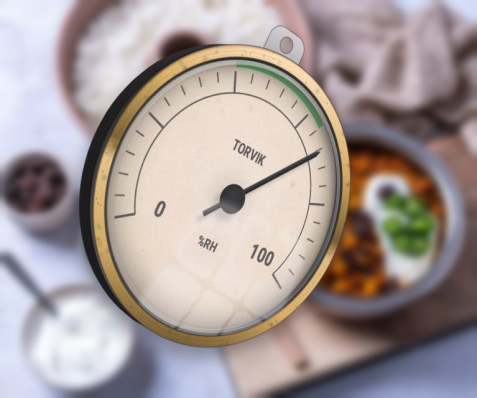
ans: {"value": 68, "unit": "%"}
